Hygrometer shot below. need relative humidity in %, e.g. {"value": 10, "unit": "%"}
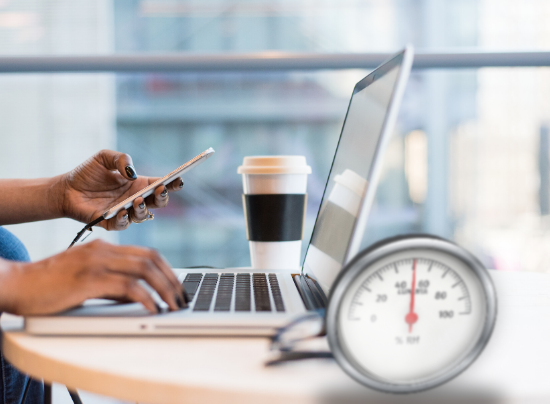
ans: {"value": 50, "unit": "%"}
